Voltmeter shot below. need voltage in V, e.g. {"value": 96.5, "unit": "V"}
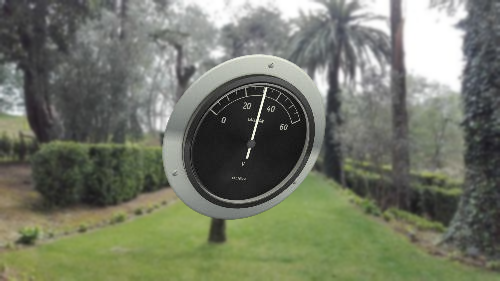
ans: {"value": 30, "unit": "V"}
